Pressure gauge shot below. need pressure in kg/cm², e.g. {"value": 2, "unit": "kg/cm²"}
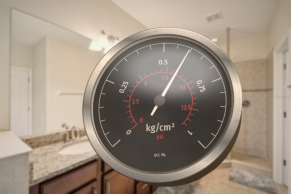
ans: {"value": 0.6, "unit": "kg/cm²"}
